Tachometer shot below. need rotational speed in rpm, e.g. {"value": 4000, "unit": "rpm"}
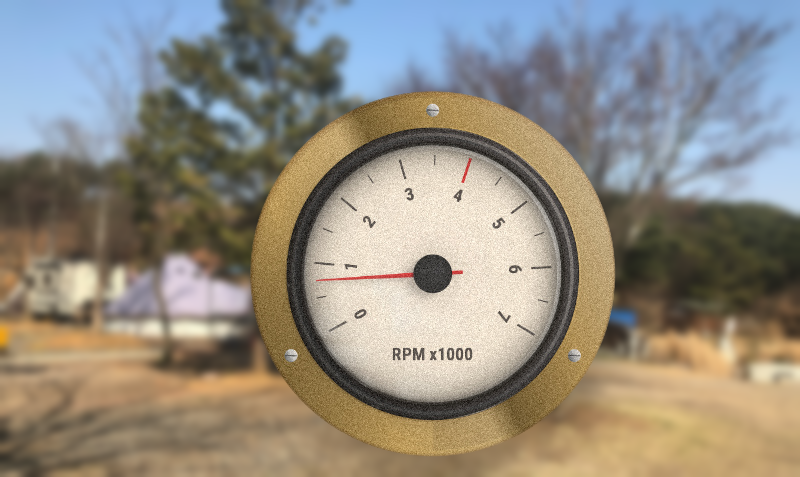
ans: {"value": 750, "unit": "rpm"}
